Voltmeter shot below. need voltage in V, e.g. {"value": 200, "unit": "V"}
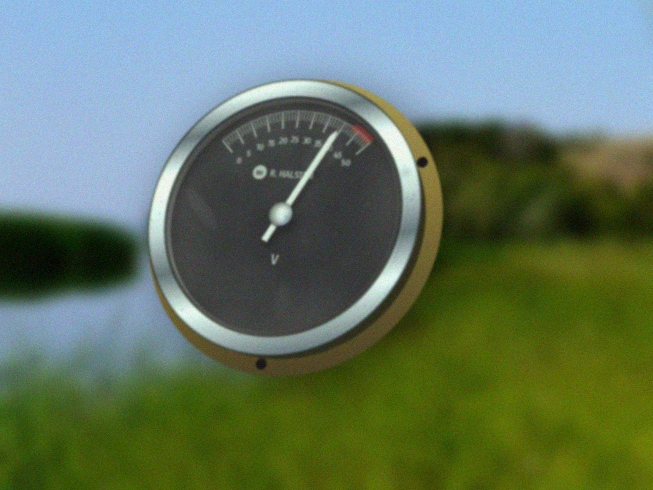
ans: {"value": 40, "unit": "V"}
